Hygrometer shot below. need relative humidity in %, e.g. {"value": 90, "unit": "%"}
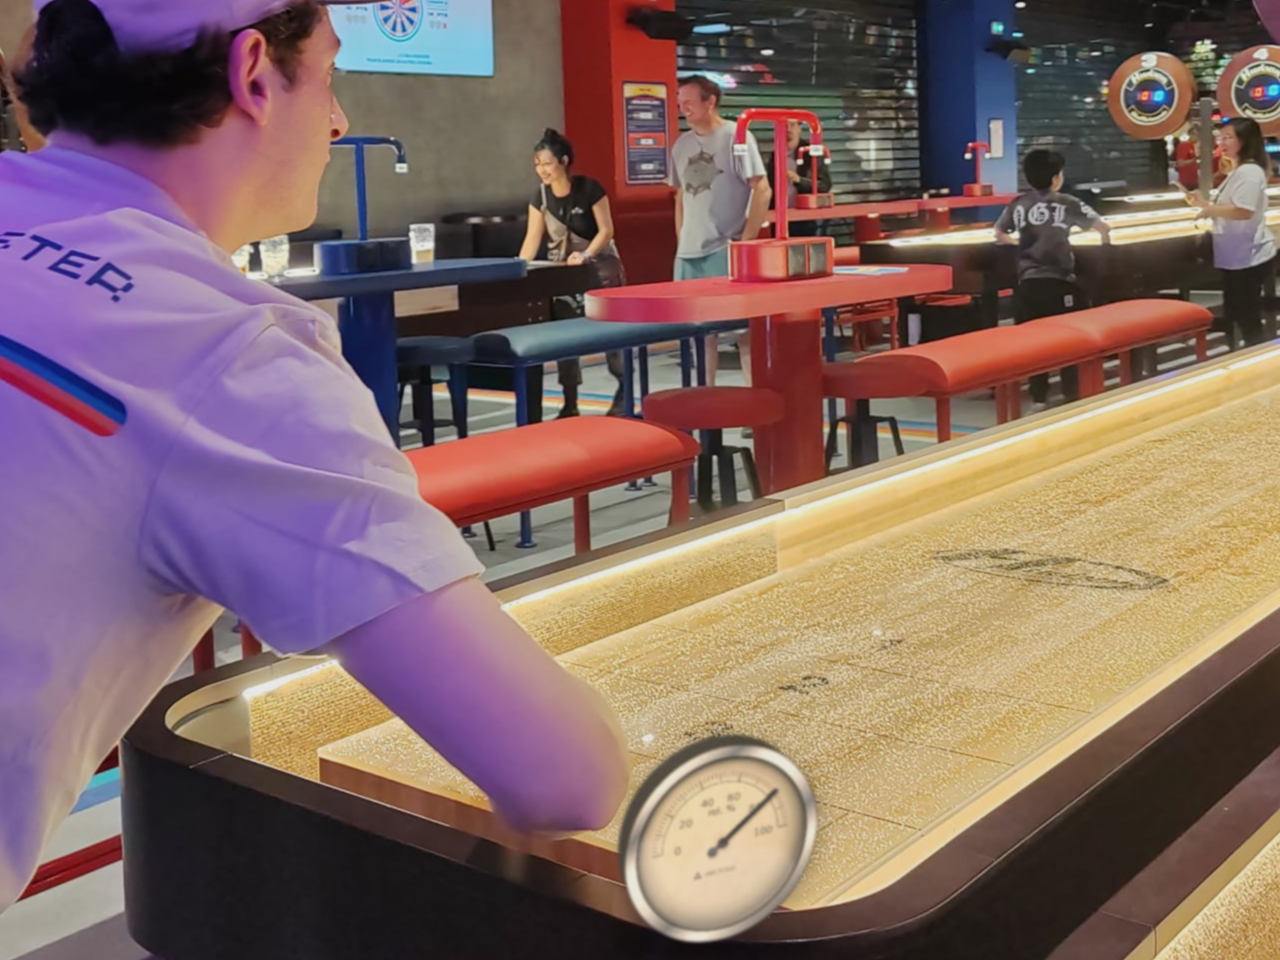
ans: {"value": 80, "unit": "%"}
